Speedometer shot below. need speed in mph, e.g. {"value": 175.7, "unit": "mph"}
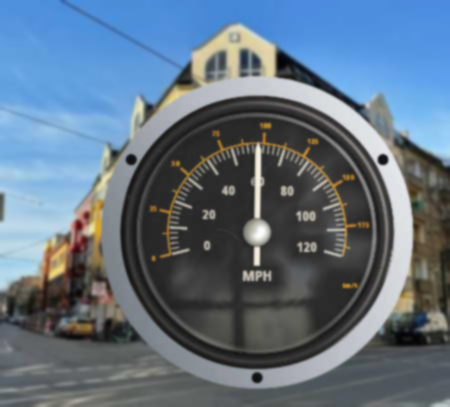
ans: {"value": 60, "unit": "mph"}
